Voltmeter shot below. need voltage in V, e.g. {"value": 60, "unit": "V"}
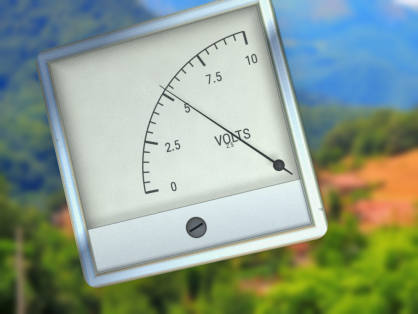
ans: {"value": 5.25, "unit": "V"}
